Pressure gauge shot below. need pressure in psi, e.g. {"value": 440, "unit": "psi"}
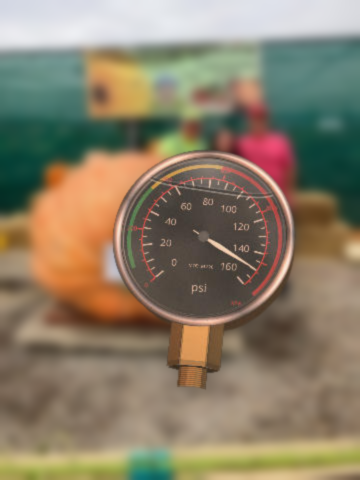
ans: {"value": 150, "unit": "psi"}
